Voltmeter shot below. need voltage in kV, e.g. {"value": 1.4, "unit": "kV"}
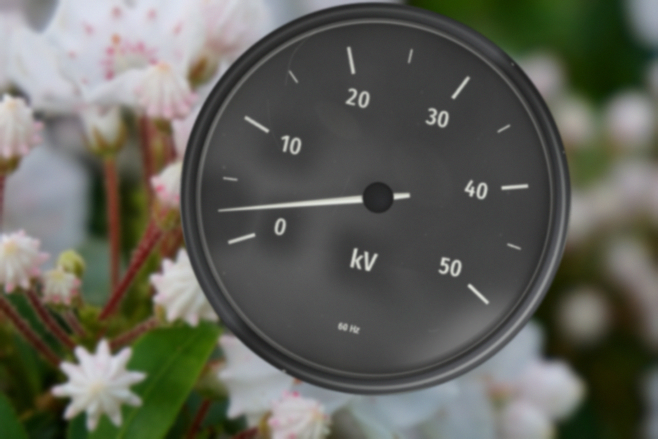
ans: {"value": 2.5, "unit": "kV"}
